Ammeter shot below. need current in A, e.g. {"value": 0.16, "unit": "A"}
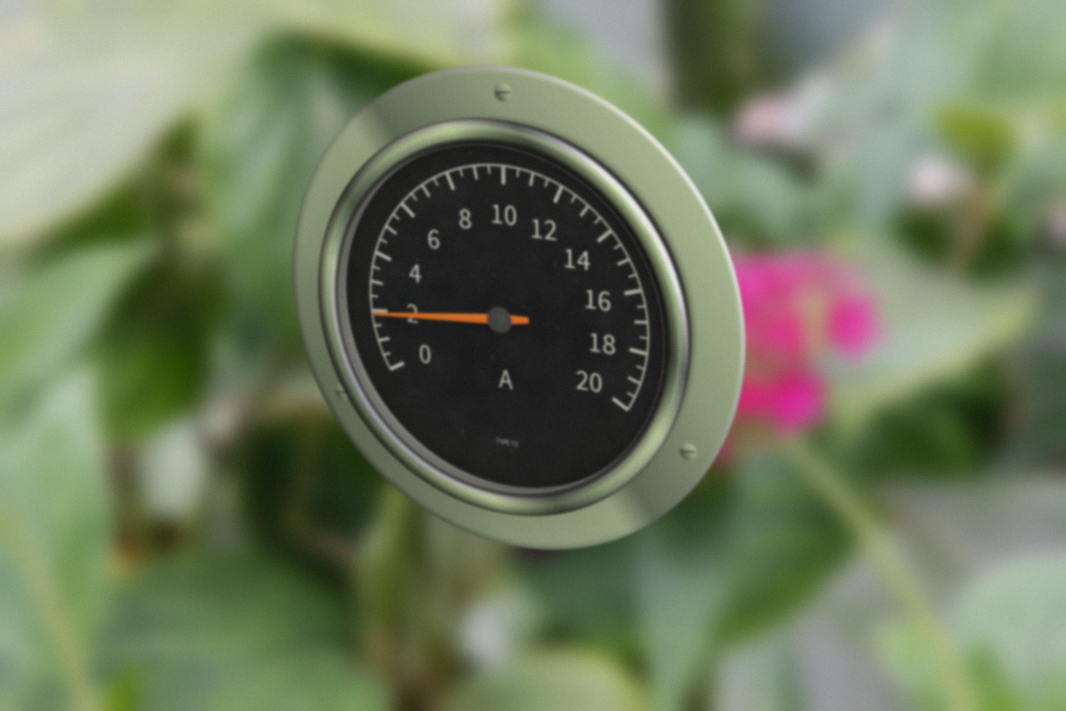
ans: {"value": 2, "unit": "A"}
